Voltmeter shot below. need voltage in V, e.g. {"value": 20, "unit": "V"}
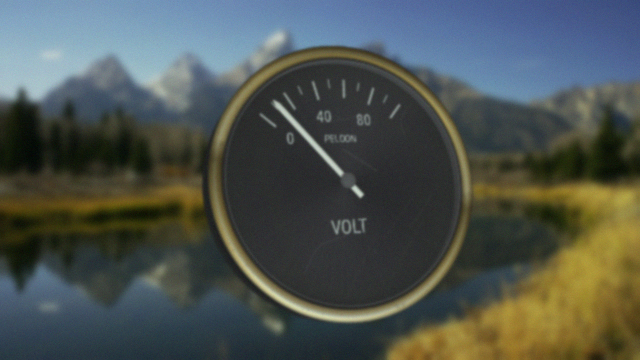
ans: {"value": 10, "unit": "V"}
